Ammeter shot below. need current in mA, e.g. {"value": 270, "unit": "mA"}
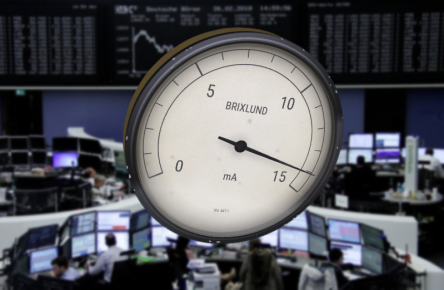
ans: {"value": 14, "unit": "mA"}
